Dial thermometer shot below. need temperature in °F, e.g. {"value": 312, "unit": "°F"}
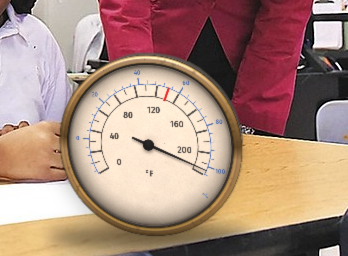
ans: {"value": 215, "unit": "°F"}
